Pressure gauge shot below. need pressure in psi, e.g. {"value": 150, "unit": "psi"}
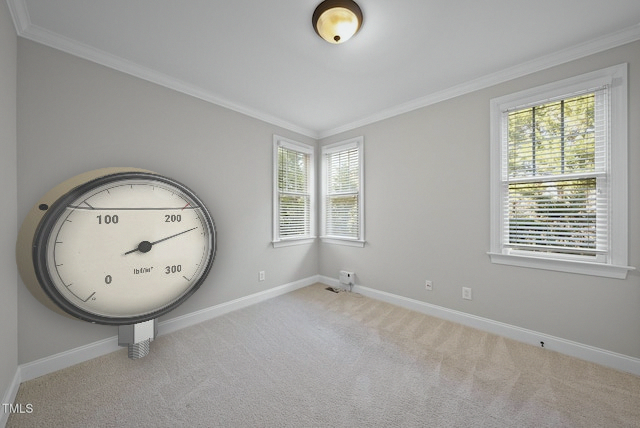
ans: {"value": 230, "unit": "psi"}
